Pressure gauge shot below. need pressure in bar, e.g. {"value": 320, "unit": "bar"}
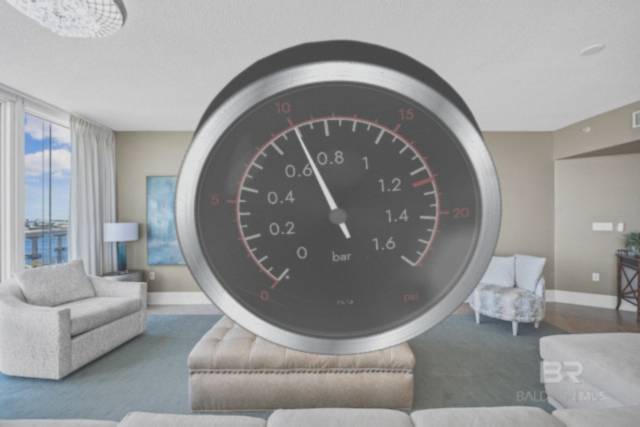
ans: {"value": 0.7, "unit": "bar"}
